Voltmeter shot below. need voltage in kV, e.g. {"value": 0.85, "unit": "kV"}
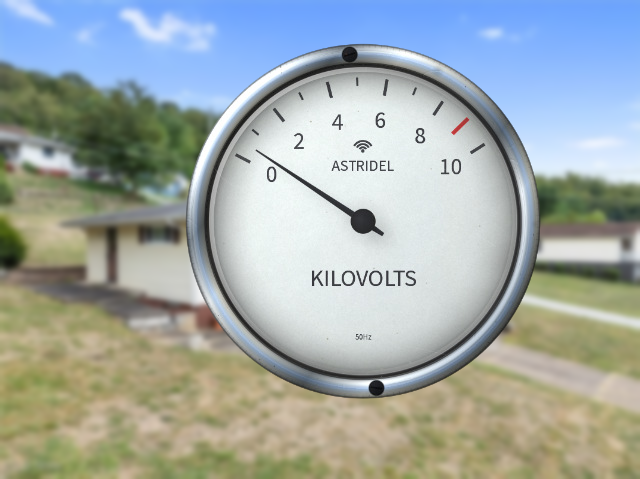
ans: {"value": 0.5, "unit": "kV"}
